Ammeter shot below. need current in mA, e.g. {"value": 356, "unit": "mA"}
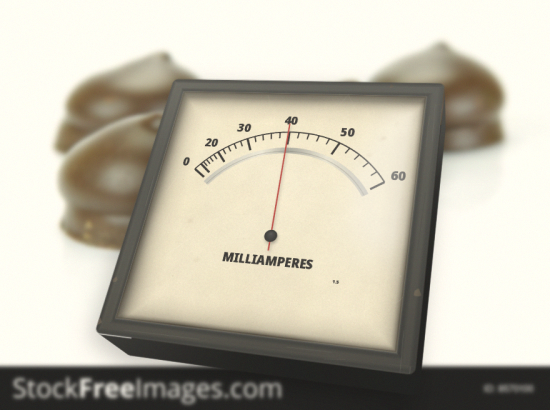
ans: {"value": 40, "unit": "mA"}
